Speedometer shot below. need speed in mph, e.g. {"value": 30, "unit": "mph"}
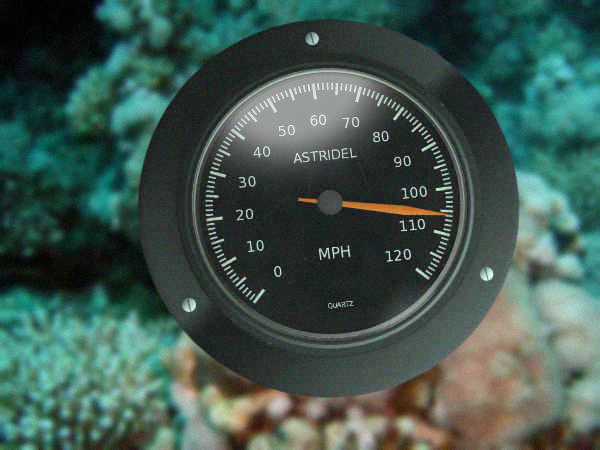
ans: {"value": 106, "unit": "mph"}
